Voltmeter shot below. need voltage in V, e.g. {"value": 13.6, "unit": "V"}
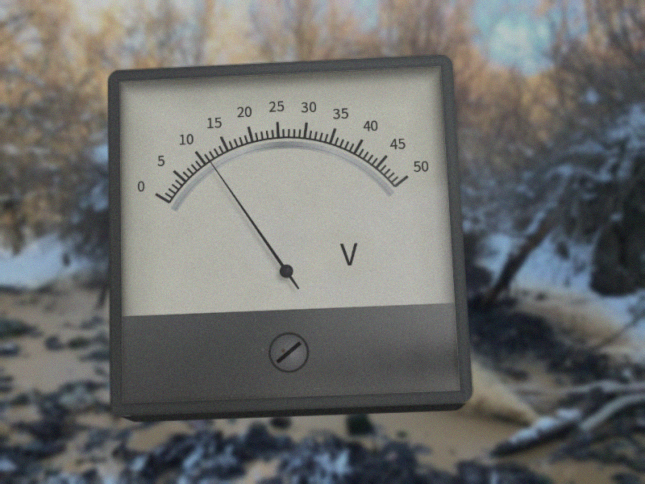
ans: {"value": 11, "unit": "V"}
